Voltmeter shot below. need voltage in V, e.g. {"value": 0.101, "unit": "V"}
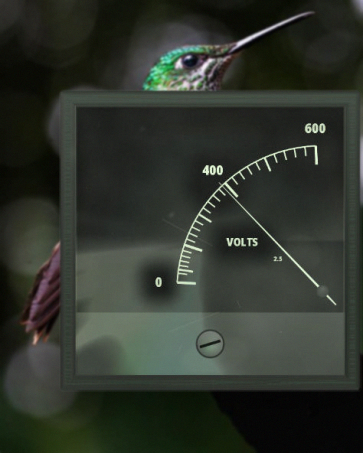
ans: {"value": 390, "unit": "V"}
